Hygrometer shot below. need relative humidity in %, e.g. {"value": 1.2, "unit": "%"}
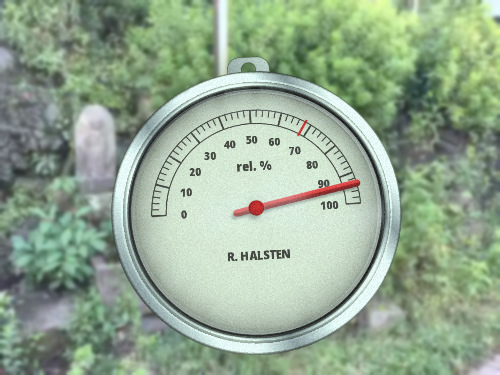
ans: {"value": 94, "unit": "%"}
